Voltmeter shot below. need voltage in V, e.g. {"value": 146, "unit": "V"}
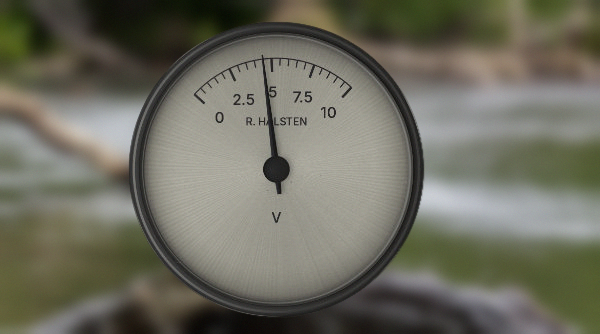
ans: {"value": 4.5, "unit": "V"}
